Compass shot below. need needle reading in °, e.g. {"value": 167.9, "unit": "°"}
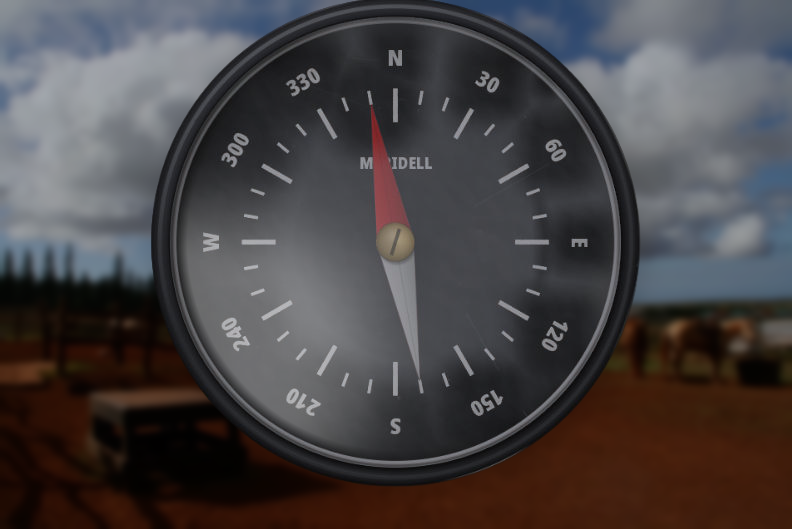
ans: {"value": 350, "unit": "°"}
